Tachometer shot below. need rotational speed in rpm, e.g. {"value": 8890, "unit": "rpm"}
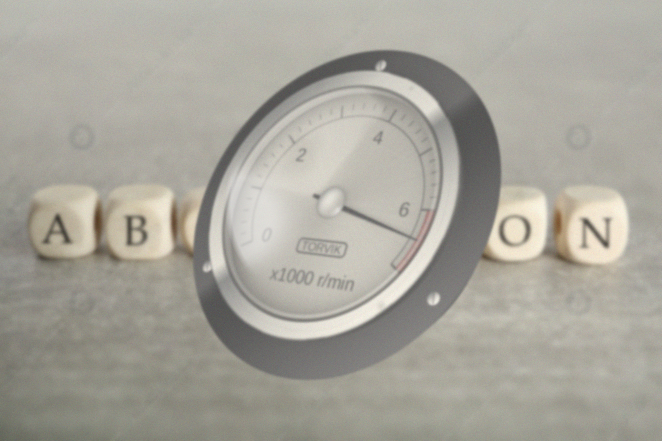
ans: {"value": 6500, "unit": "rpm"}
